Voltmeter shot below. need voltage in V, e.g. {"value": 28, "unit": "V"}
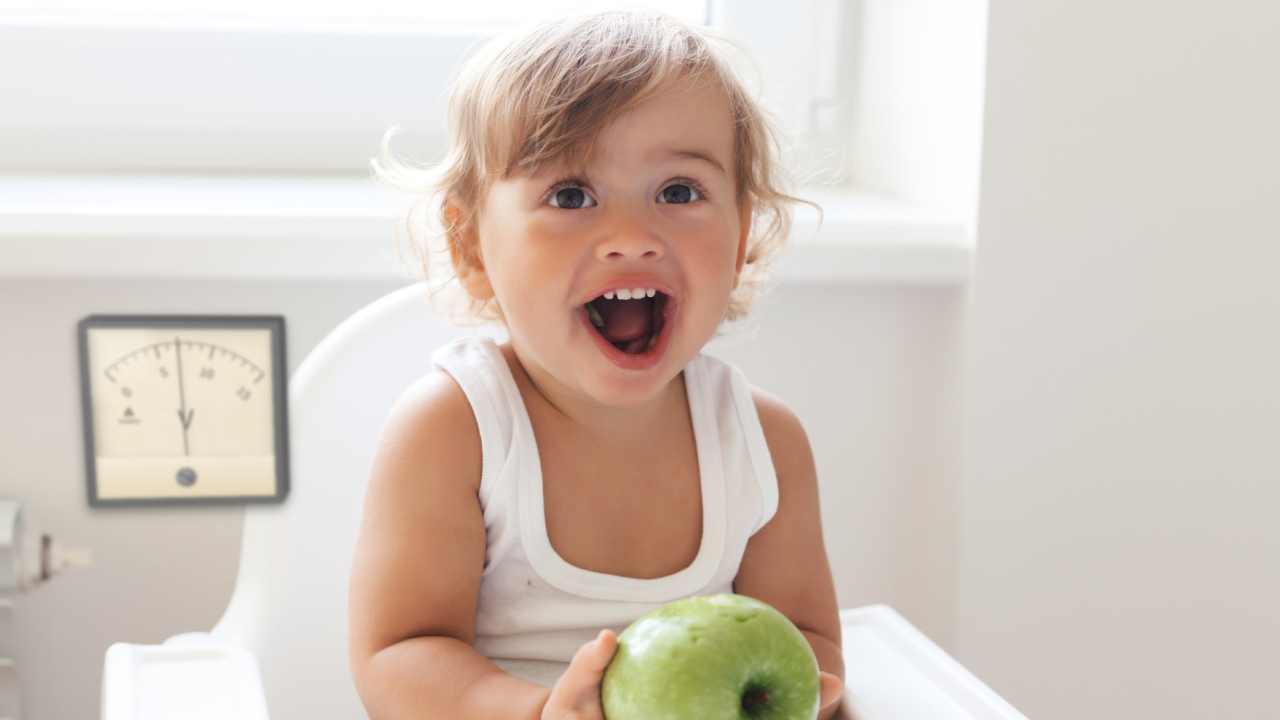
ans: {"value": 7, "unit": "V"}
